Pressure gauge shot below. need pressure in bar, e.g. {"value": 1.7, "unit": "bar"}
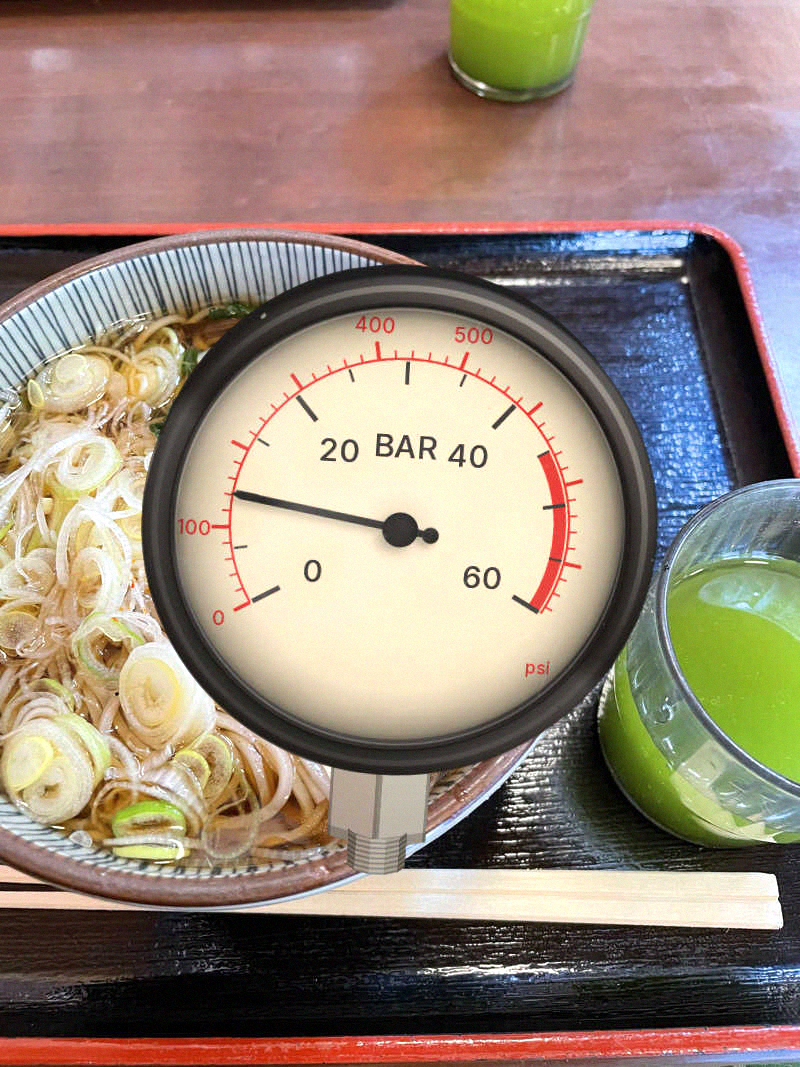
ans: {"value": 10, "unit": "bar"}
